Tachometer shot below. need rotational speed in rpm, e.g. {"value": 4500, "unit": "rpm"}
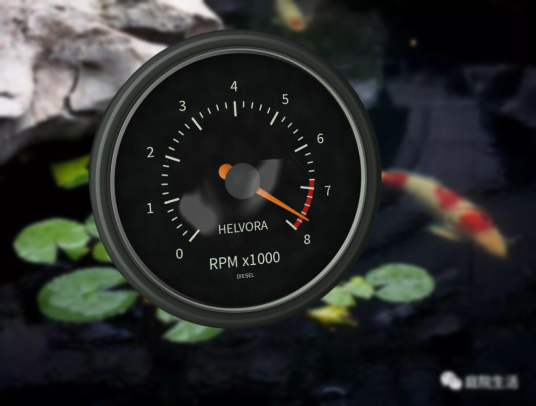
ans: {"value": 7700, "unit": "rpm"}
